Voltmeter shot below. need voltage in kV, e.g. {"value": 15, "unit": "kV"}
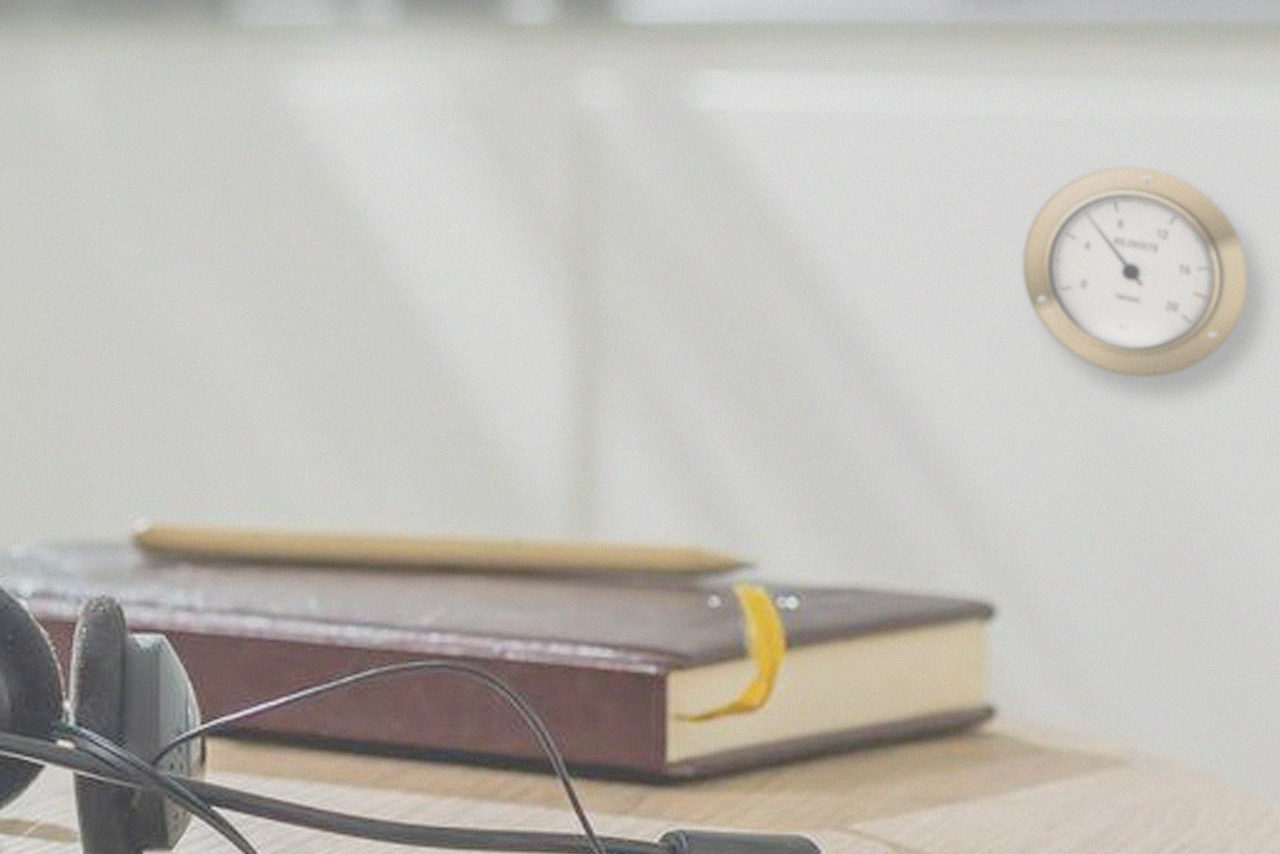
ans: {"value": 6, "unit": "kV"}
